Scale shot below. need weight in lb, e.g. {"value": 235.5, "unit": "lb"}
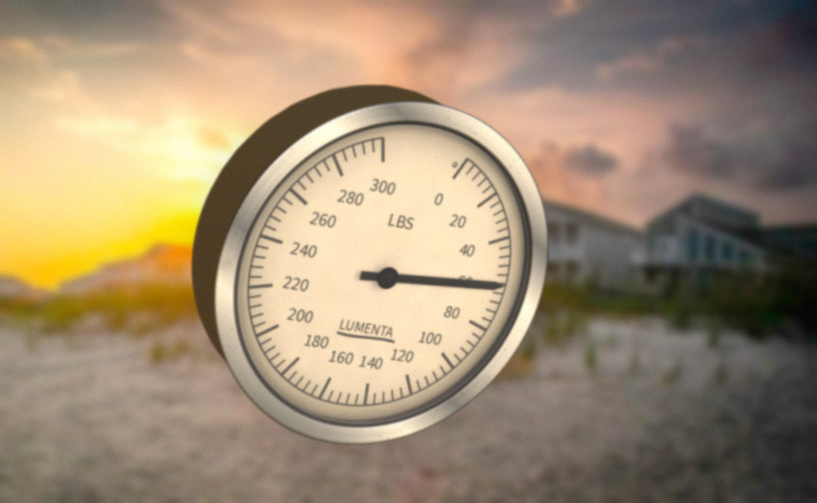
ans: {"value": 60, "unit": "lb"}
